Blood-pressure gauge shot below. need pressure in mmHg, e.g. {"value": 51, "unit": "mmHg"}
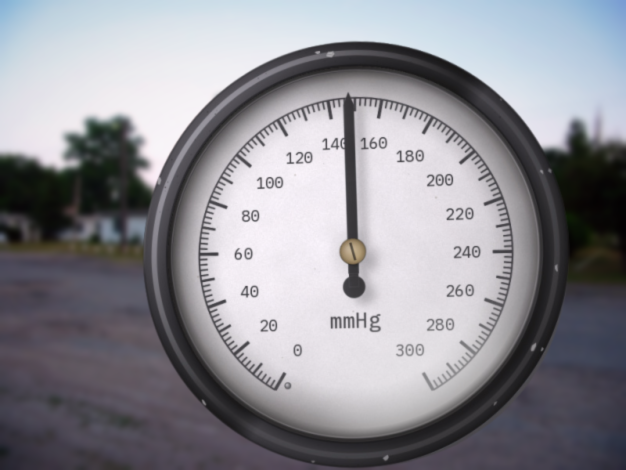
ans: {"value": 148, "unit": "mmHg"}
